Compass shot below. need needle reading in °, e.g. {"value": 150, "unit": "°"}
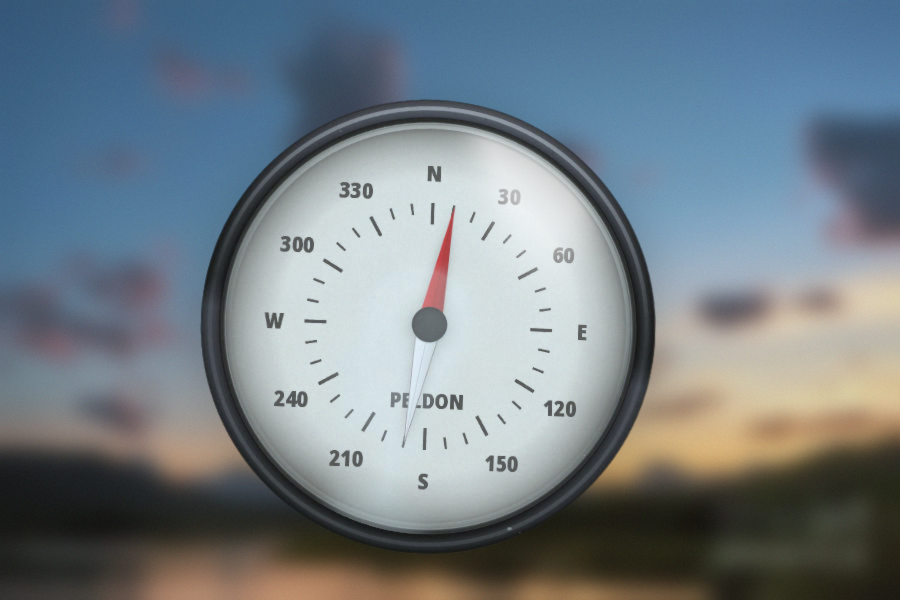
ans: {"value": 10, "unit": "°"}
